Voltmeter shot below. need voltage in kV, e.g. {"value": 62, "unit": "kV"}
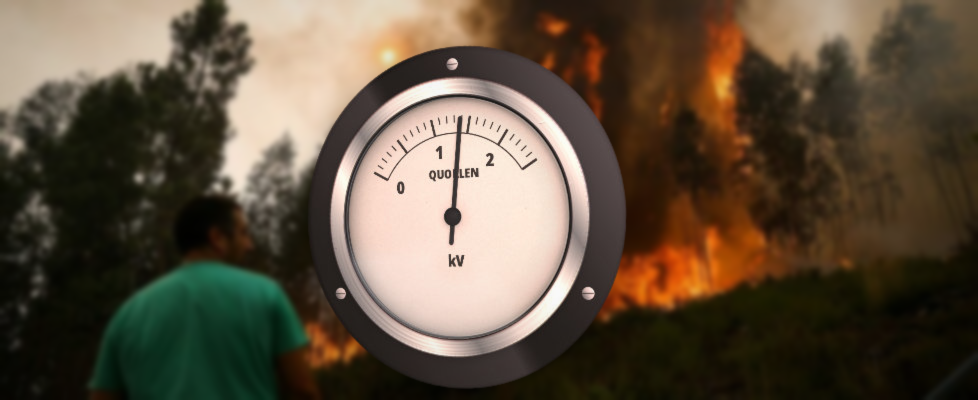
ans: {"value": 1.4, "unit": "kV"}
